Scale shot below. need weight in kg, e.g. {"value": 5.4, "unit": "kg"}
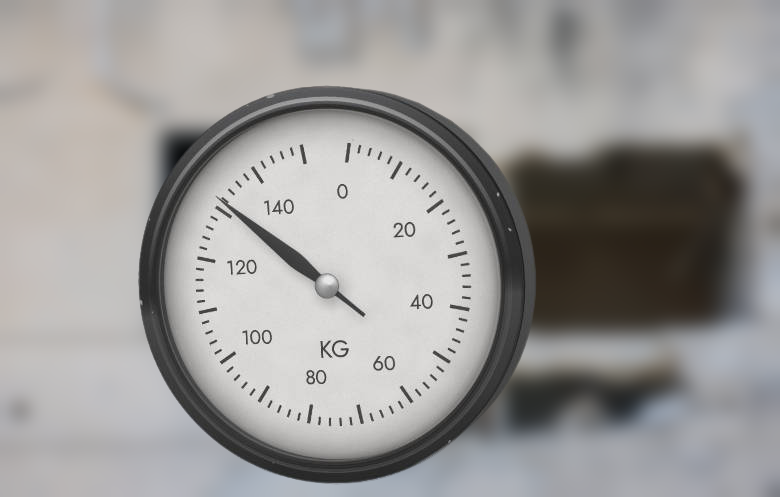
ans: {"value": 132, "unit": "kg"}
